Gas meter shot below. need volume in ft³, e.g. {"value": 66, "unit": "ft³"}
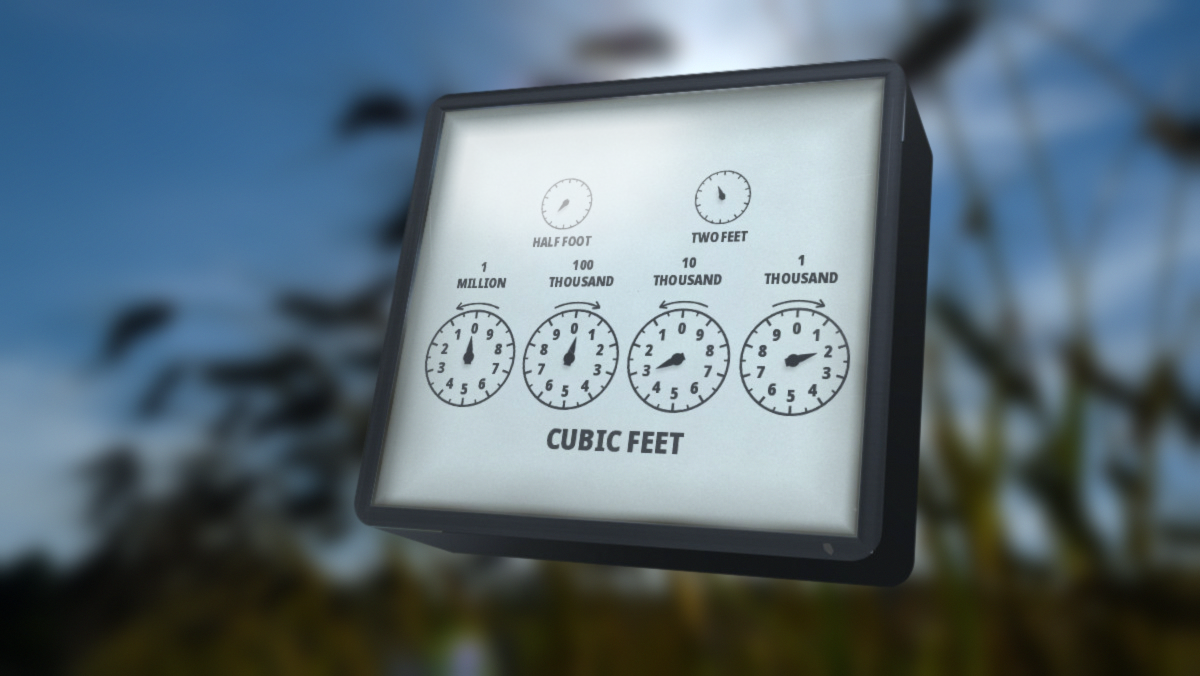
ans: {"value": 3200, "unit": "ft³"}
